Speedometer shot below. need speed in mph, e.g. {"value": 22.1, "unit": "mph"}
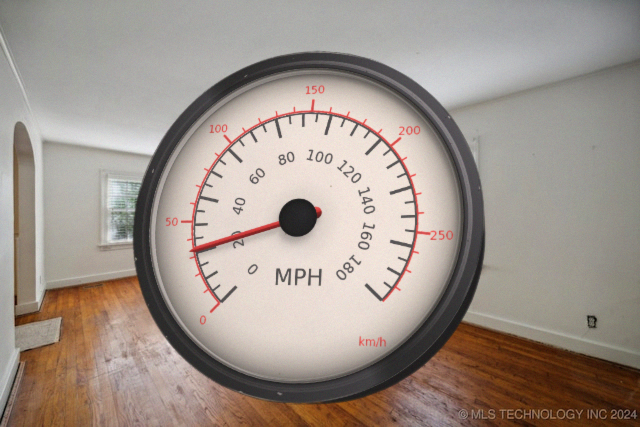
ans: {"value": 20, "unit": "mph"}
